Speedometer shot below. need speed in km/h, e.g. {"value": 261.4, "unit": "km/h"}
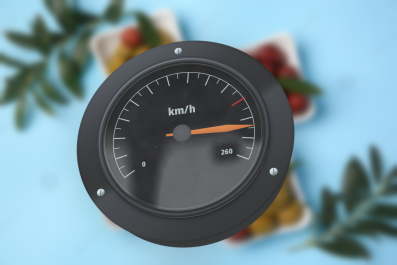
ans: {"value": 230, "unit": "km/h"}
